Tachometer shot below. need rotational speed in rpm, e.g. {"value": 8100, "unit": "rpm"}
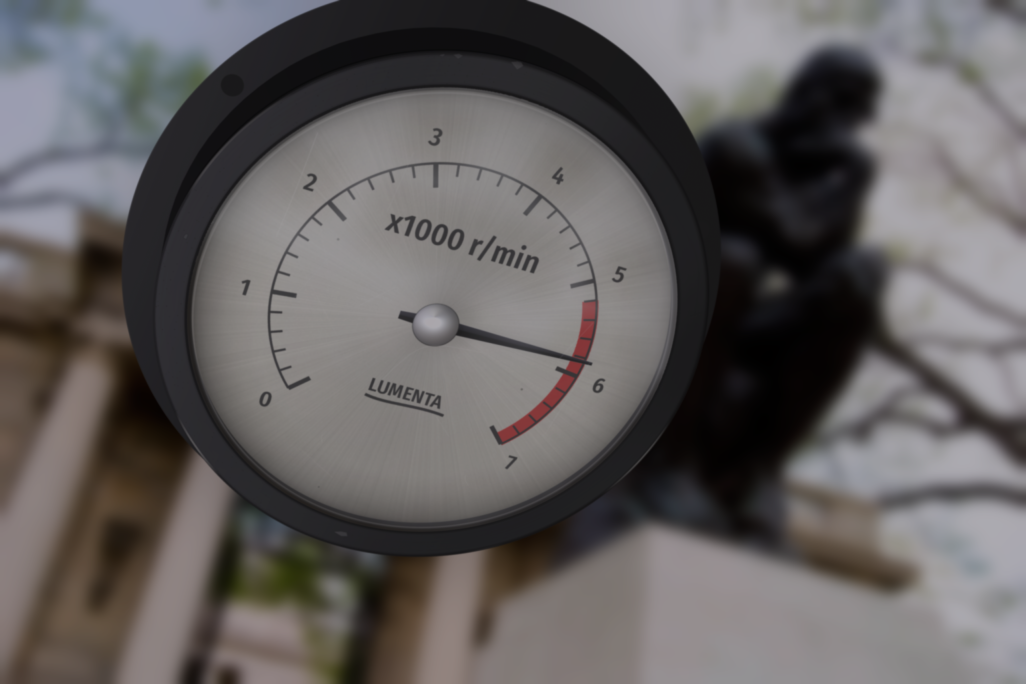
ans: {"value": 5800, "unit": "rpm"}
